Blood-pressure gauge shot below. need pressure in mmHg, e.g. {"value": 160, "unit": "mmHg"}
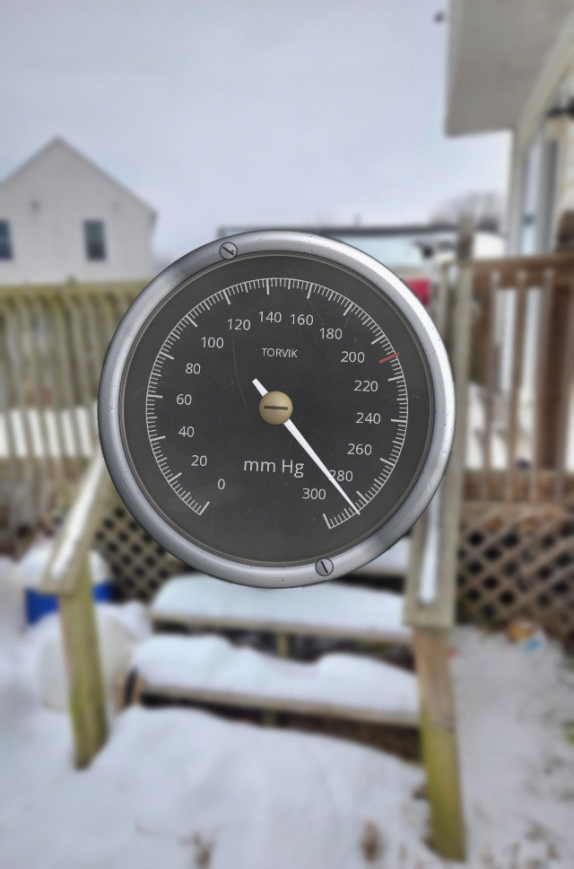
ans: {"value": 286, "unit": "mmHg"}
